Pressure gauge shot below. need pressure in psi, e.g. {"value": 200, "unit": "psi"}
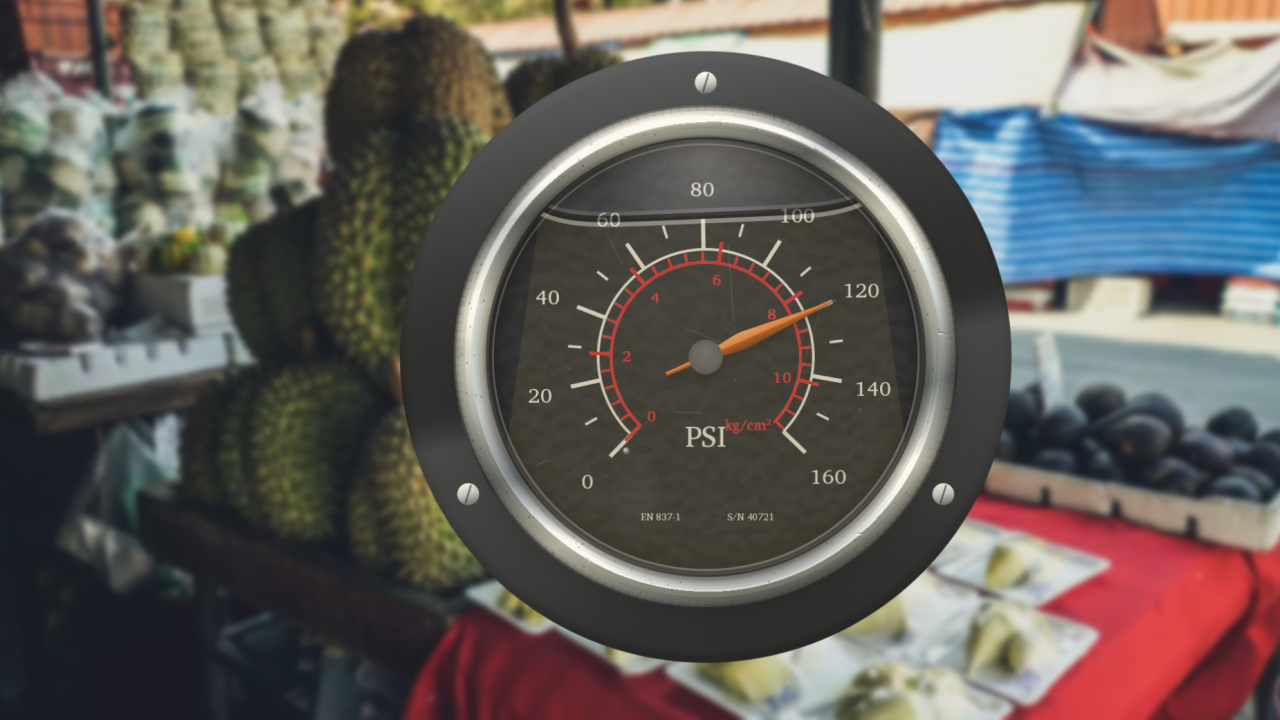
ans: {"value": 120, "unit": "psi"}
